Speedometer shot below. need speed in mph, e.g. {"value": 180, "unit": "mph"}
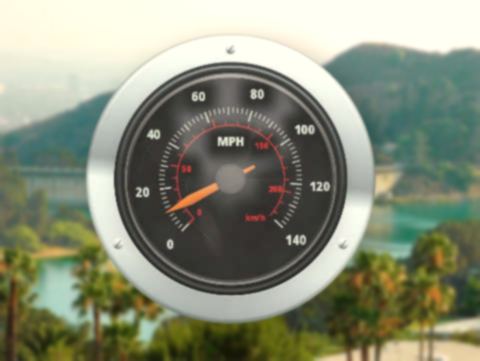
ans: {"value": 10, "unit": "mph"}
